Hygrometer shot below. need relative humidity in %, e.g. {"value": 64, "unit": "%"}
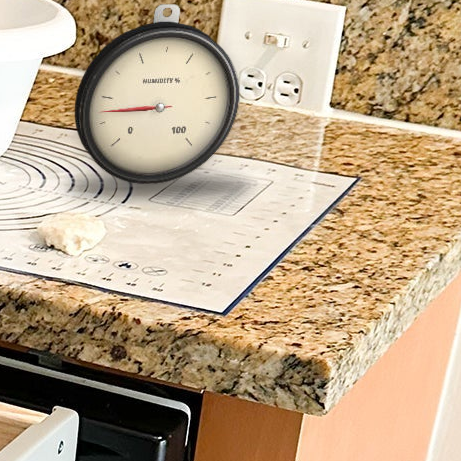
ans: {"value": 15, "unit": "%"}
